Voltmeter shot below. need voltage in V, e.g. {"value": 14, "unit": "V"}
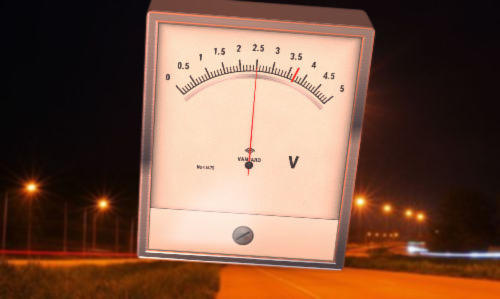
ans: {"value": 2.5, "unit": "V"}
